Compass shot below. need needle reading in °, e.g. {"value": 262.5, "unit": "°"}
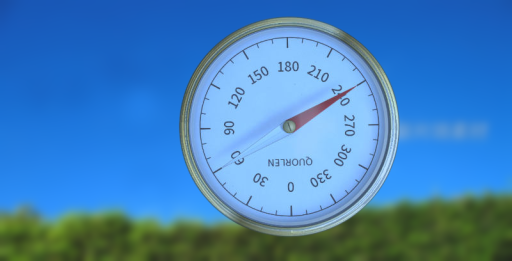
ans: {"value": 240, "unit": "°"}
